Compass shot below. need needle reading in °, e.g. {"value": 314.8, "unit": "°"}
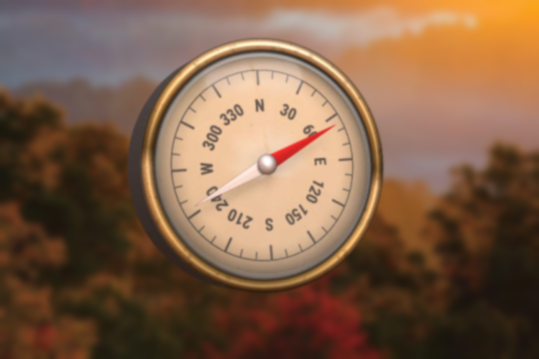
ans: {"value": 65, "unit": "°"}
